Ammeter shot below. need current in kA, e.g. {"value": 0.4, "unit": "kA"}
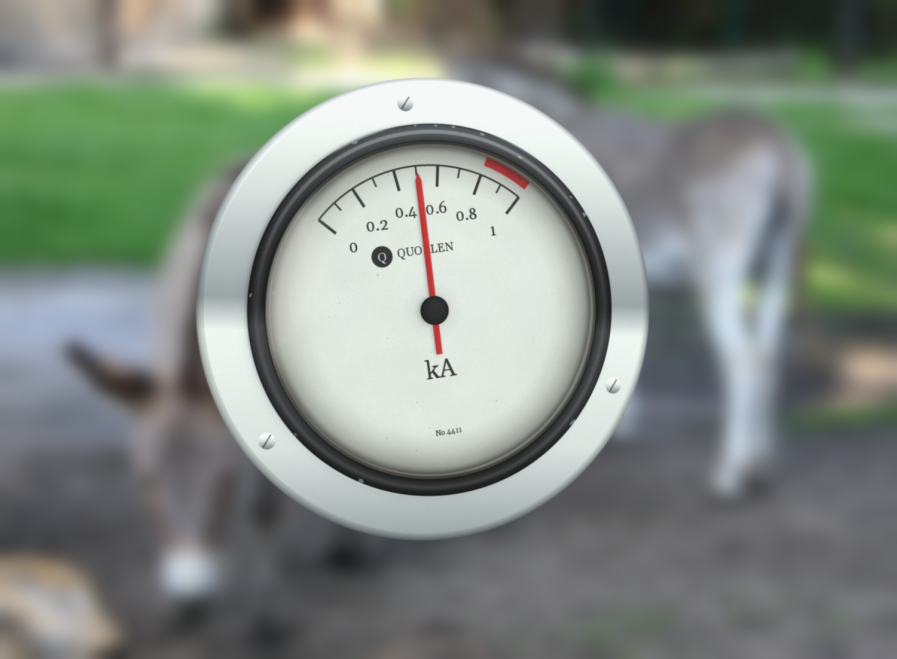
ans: {"value": 0.5, "unit": "kA"}
